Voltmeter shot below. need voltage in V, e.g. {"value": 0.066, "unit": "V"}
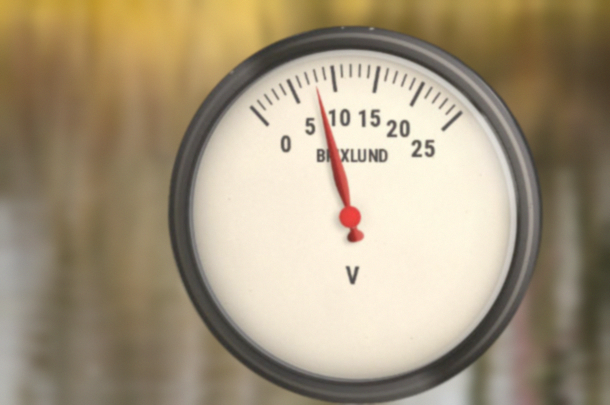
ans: {"value": 8, "unit": "V"}
